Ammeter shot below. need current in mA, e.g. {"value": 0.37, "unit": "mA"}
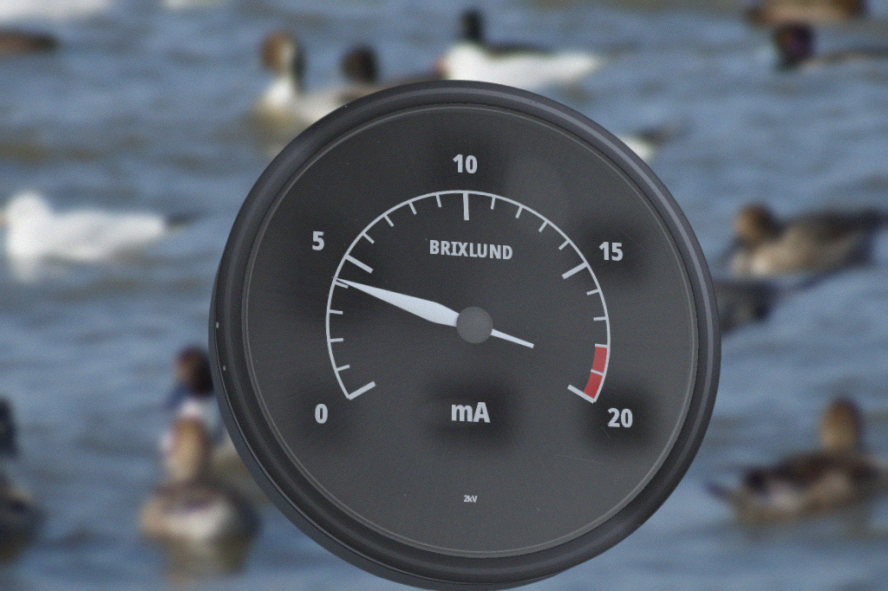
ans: {"value": 4, "unit": "mA"}
